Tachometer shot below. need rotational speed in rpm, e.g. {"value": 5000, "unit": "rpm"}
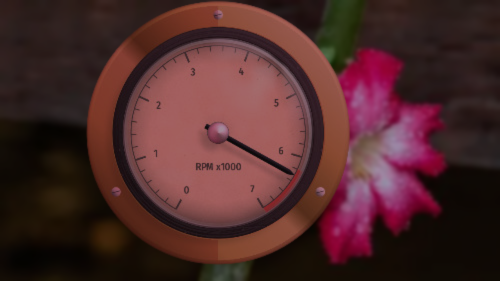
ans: {"value": 6300, "unit": "rpm"}
